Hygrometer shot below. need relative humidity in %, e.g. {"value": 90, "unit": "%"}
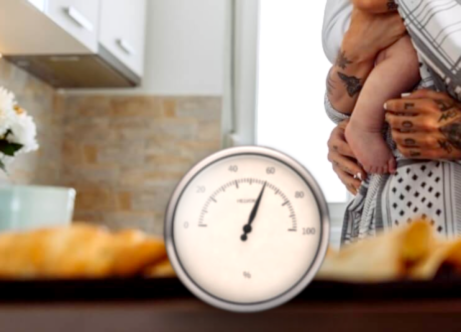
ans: {"value": 60, "unit": "%"}
